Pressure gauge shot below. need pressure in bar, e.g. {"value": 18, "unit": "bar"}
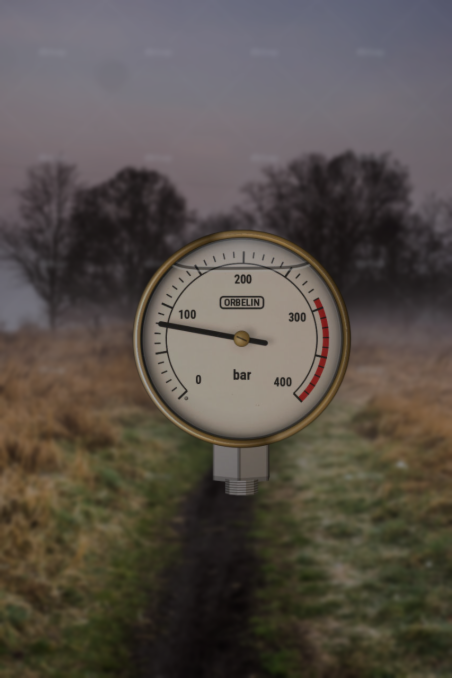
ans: {"value": 80, "unit": "bar"}
